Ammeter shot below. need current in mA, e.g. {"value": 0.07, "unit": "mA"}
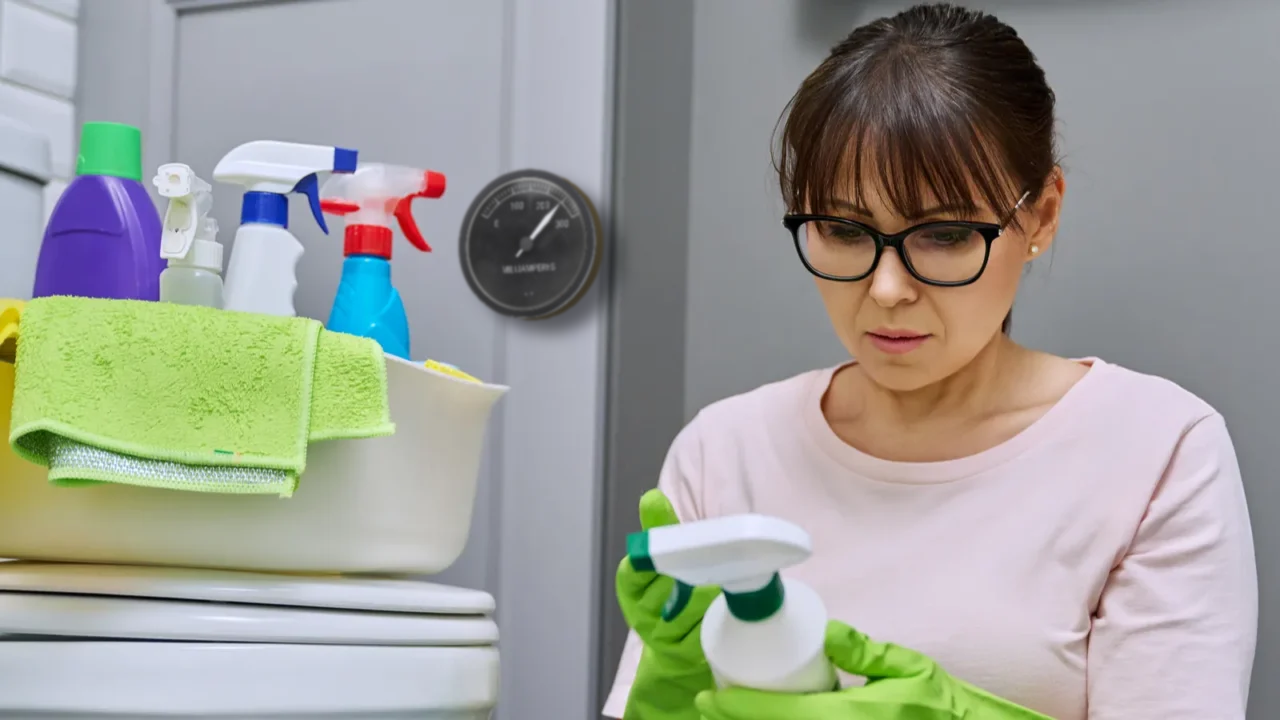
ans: {"value": 250, "unit": "mA"}
